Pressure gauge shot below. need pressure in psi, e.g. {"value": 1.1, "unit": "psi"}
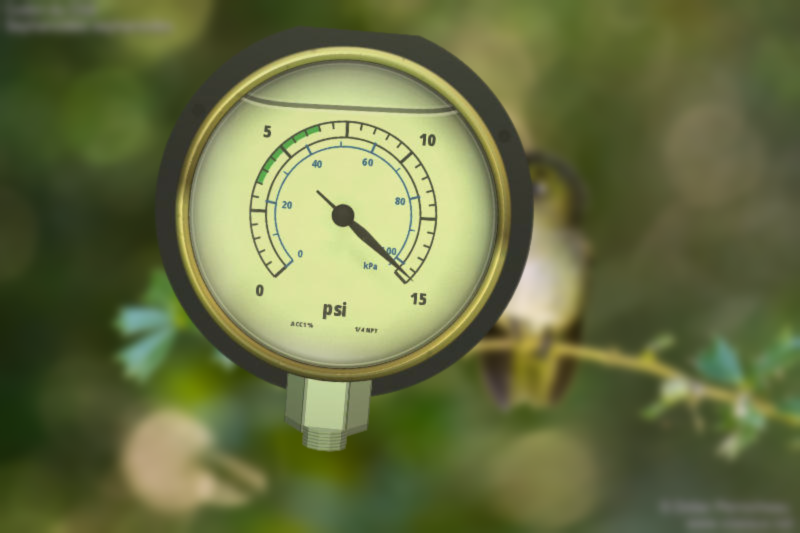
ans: {"value": 14.75, "unit": "psi"}
